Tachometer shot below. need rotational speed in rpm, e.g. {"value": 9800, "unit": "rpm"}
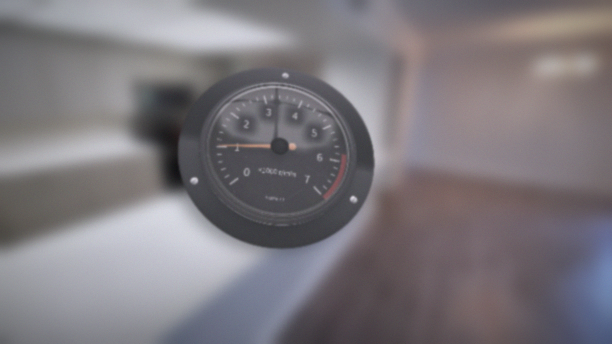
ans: {"value": 1000, "unit": "rpm"}
